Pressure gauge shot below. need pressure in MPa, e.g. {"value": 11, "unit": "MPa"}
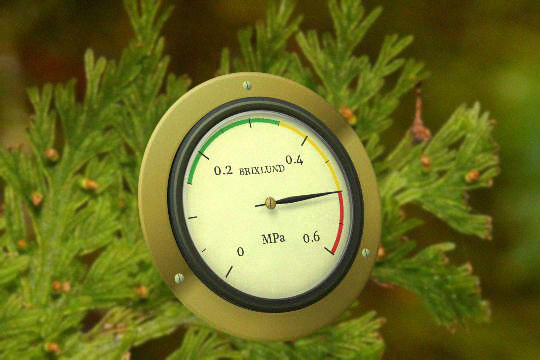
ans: {"value": 0.5, "unit": "MPa"}
